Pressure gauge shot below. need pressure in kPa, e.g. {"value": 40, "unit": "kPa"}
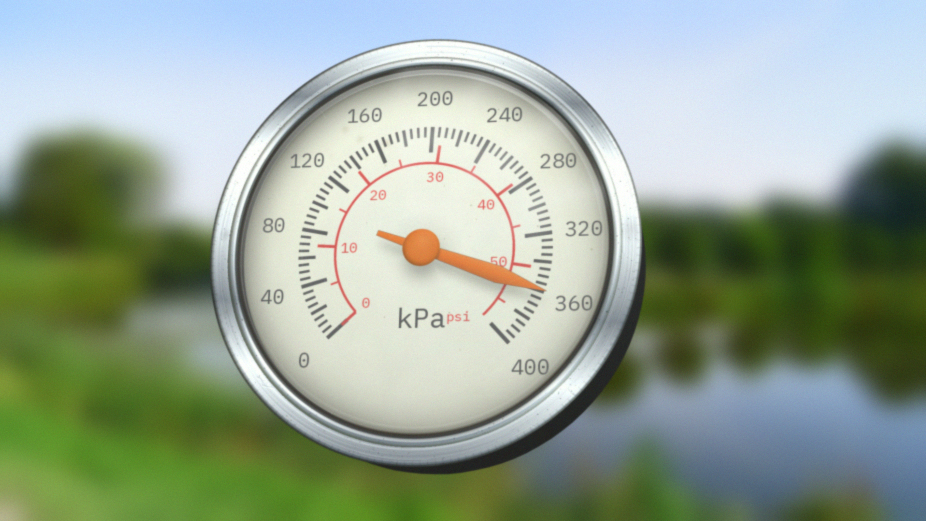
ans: {"value": 360, "unit": "kPa"}
